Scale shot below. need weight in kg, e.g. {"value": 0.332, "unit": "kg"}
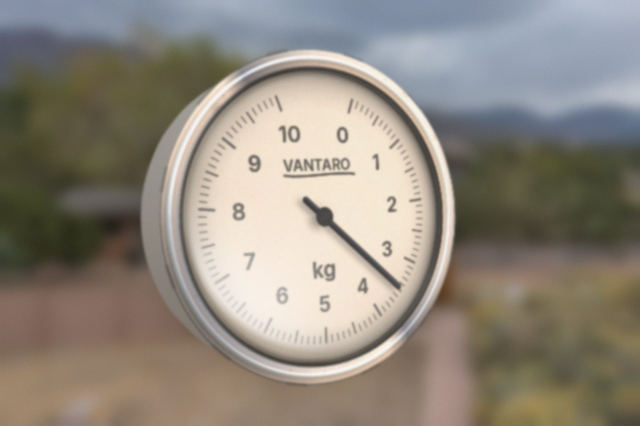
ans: {"value": 3.5, "unit": "kg"}
